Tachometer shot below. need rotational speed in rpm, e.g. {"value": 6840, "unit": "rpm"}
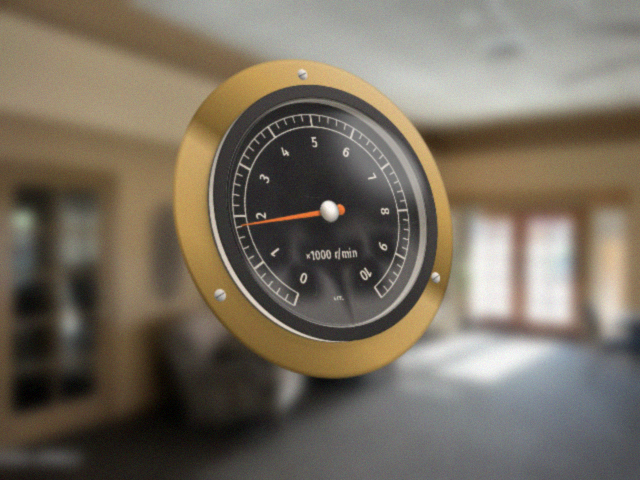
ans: {"value": 1800, "unit": "rpm"}
